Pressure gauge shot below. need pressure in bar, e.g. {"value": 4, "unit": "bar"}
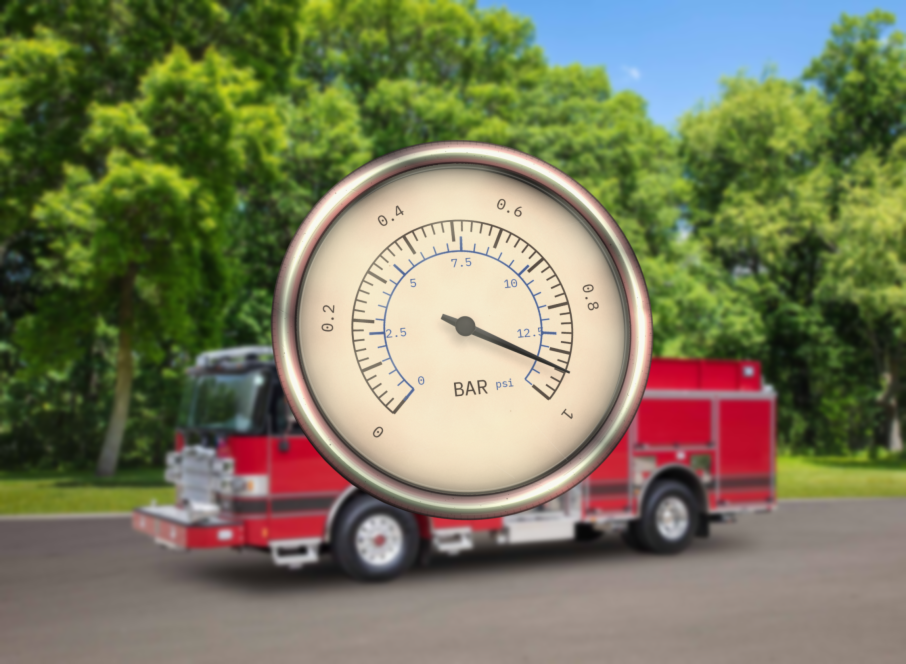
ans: {"value": 0.94, "unit": "bar"}
